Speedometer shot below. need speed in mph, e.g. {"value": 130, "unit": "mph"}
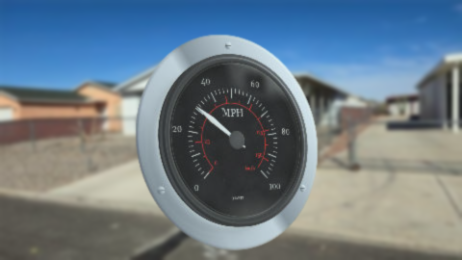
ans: {"value": 30, "unit": "mph"}
